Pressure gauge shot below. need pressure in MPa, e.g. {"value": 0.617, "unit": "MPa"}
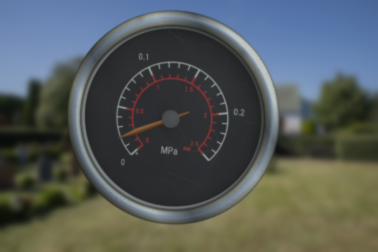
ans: {"value": 0.02, "unit": "MPa"}
